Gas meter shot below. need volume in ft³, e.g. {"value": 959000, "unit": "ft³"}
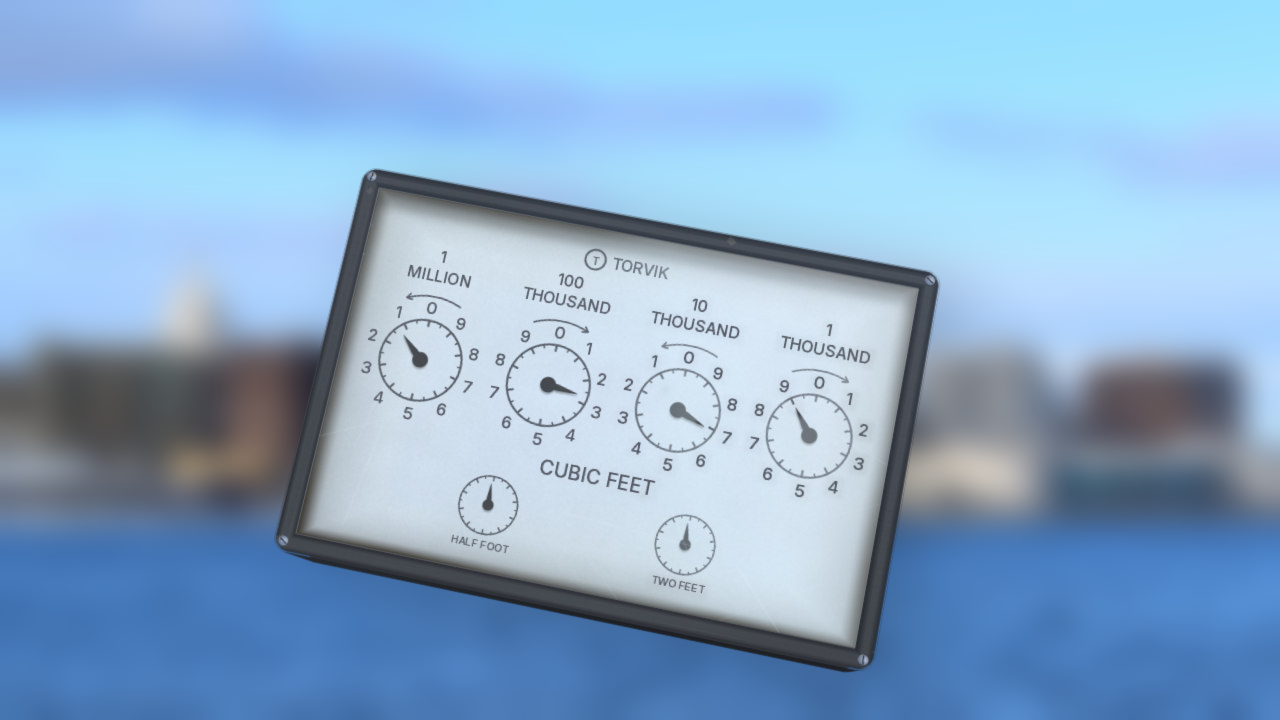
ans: {"value": 126900, "unit": "ft³"}
